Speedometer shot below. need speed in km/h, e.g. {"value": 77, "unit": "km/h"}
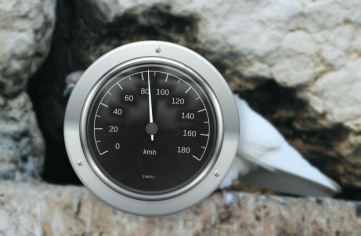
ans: {"value": 85, "unit": "km/h"}
